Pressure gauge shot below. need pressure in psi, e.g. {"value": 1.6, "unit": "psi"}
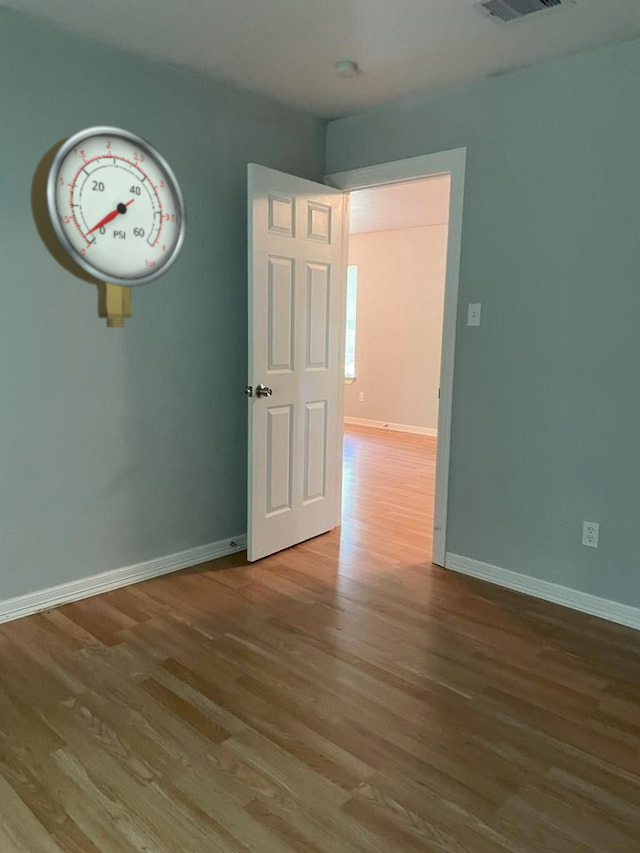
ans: {"value": 2.5, "unit": "psi"}
